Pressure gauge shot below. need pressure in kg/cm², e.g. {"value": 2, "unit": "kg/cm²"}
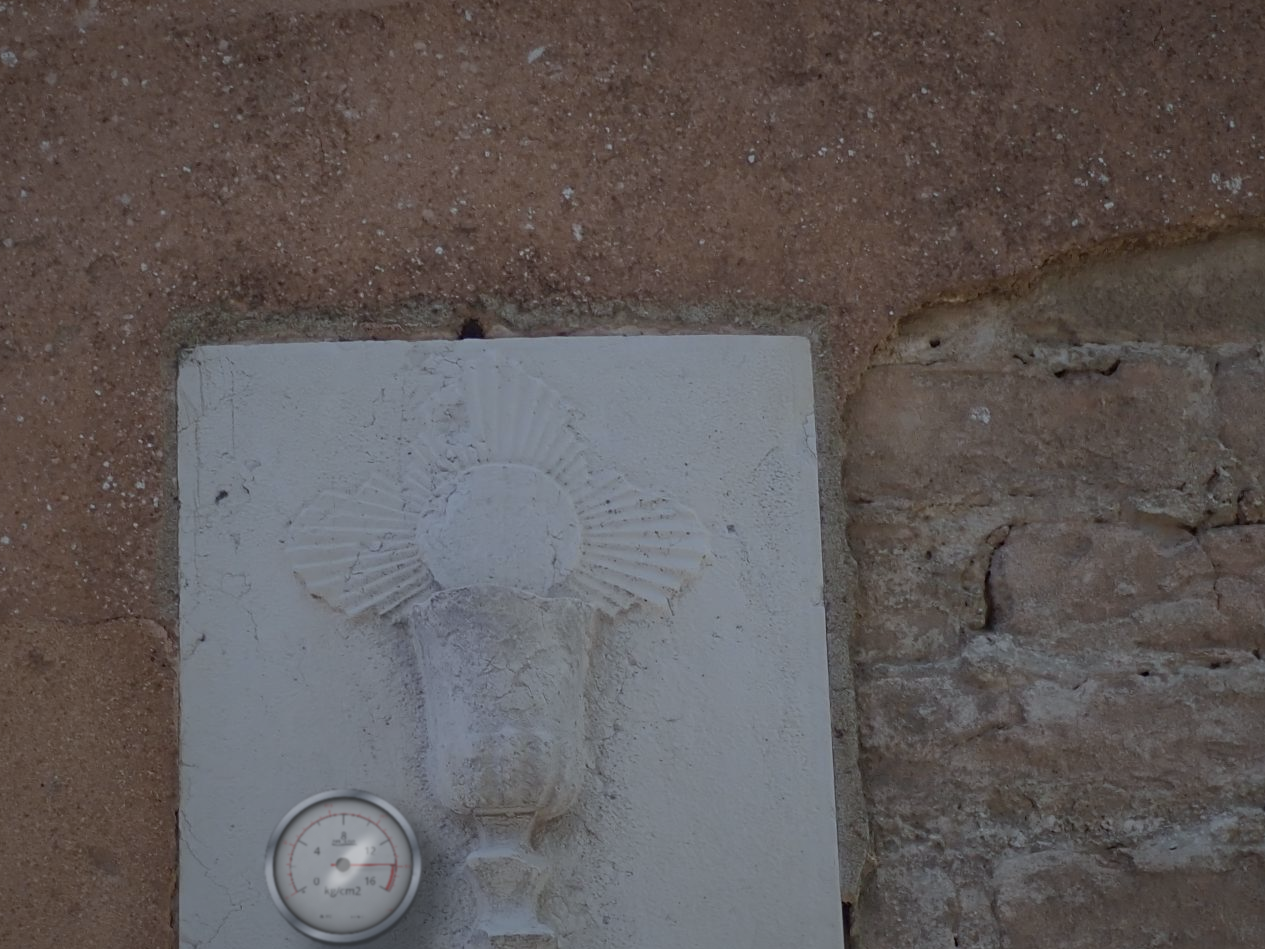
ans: {"value": 14, "unit": "kg/cm²"}
